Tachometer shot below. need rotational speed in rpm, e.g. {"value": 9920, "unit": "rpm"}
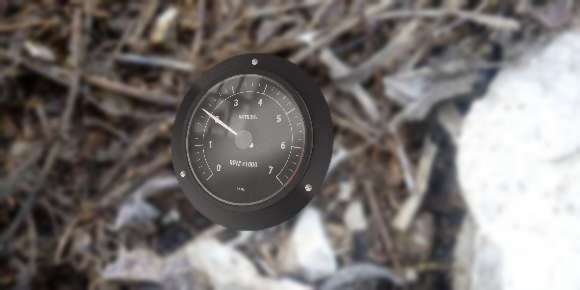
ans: {"value": 2000, "unit": "rpm"}
